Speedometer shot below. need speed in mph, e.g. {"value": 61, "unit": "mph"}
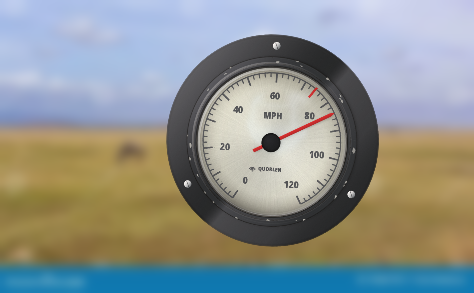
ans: {"value": 84, "unit": "mph"}
